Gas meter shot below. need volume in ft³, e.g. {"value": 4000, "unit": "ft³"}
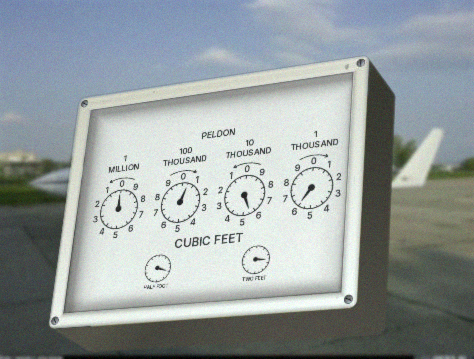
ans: {"value": 5600, "unit": "ft³"}
